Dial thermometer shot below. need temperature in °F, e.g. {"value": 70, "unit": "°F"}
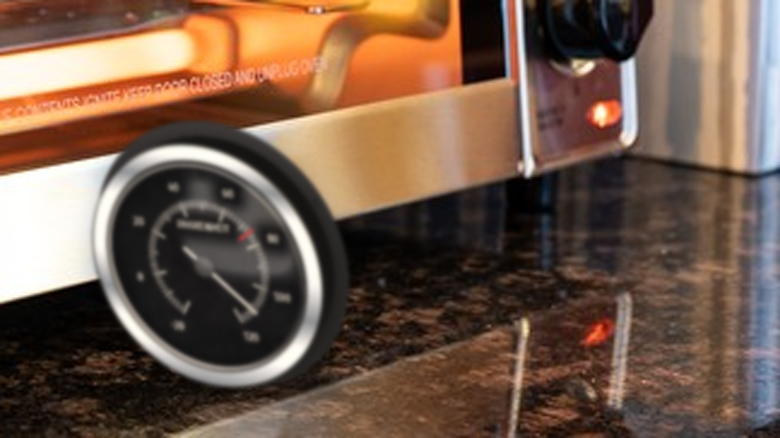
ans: {"value": 110, "unit": "°F"}
